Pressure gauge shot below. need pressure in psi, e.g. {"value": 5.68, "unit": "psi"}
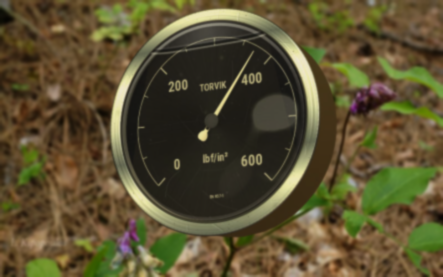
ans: {"value": 375, "unit": "psi"}
